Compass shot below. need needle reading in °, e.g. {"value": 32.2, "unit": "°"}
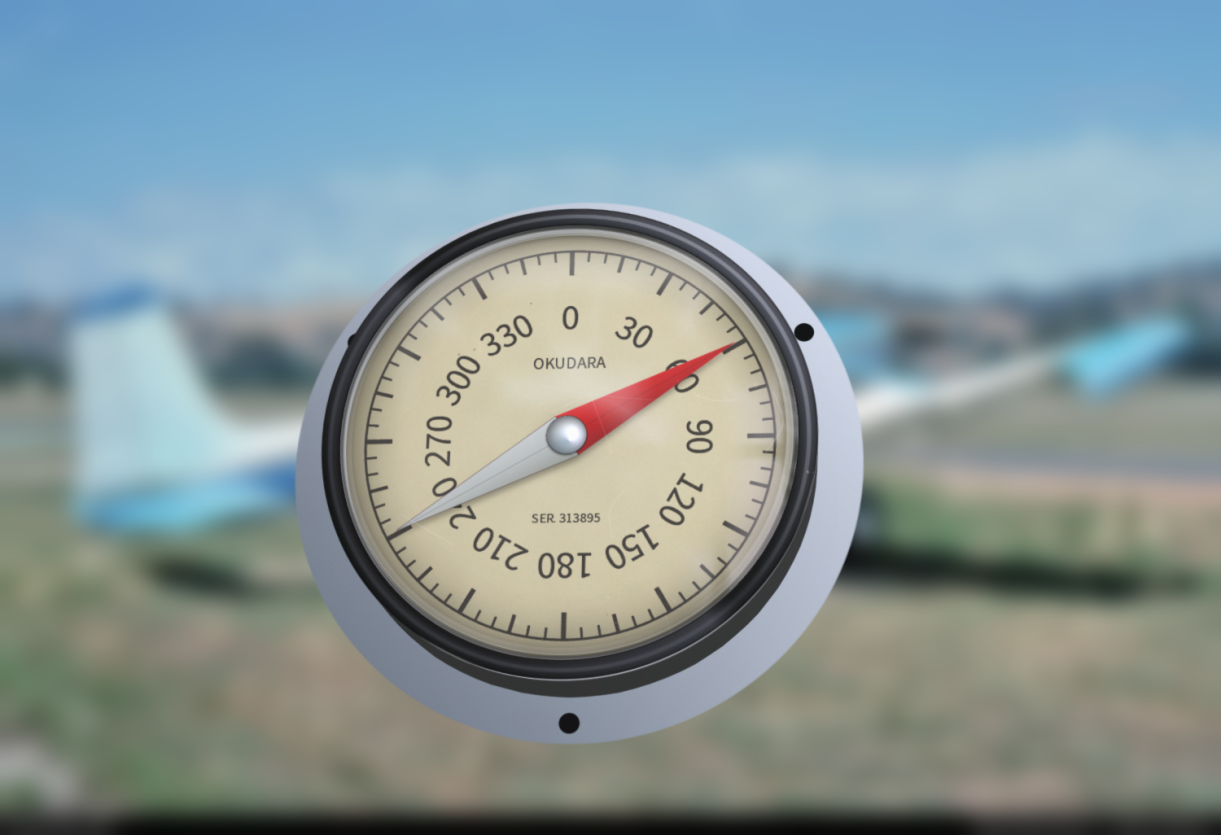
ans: {"value": 60, "unit": "°"}
